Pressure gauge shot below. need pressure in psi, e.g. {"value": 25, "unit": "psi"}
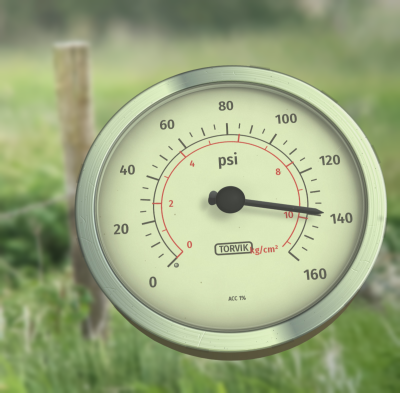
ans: {"value": 140, "unit": "psi"}
